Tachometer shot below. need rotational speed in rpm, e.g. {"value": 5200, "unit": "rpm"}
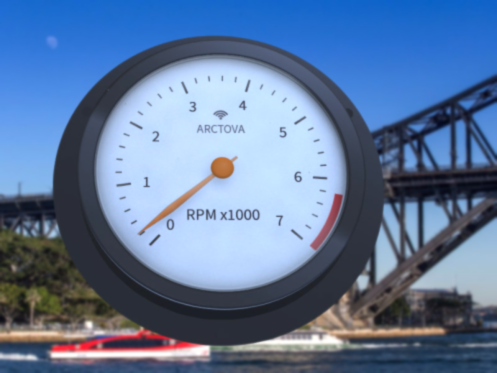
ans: {"value": 200, "unit": "rpm"}
